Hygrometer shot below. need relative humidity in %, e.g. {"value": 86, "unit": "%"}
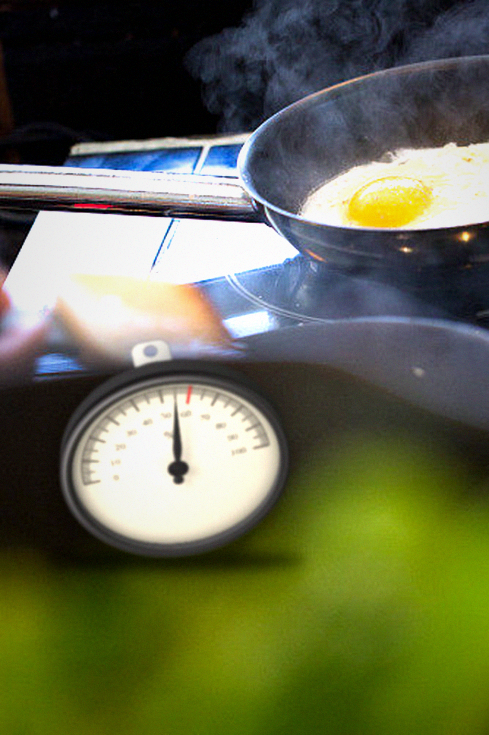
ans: {"value": 55, "unit": "%"}
